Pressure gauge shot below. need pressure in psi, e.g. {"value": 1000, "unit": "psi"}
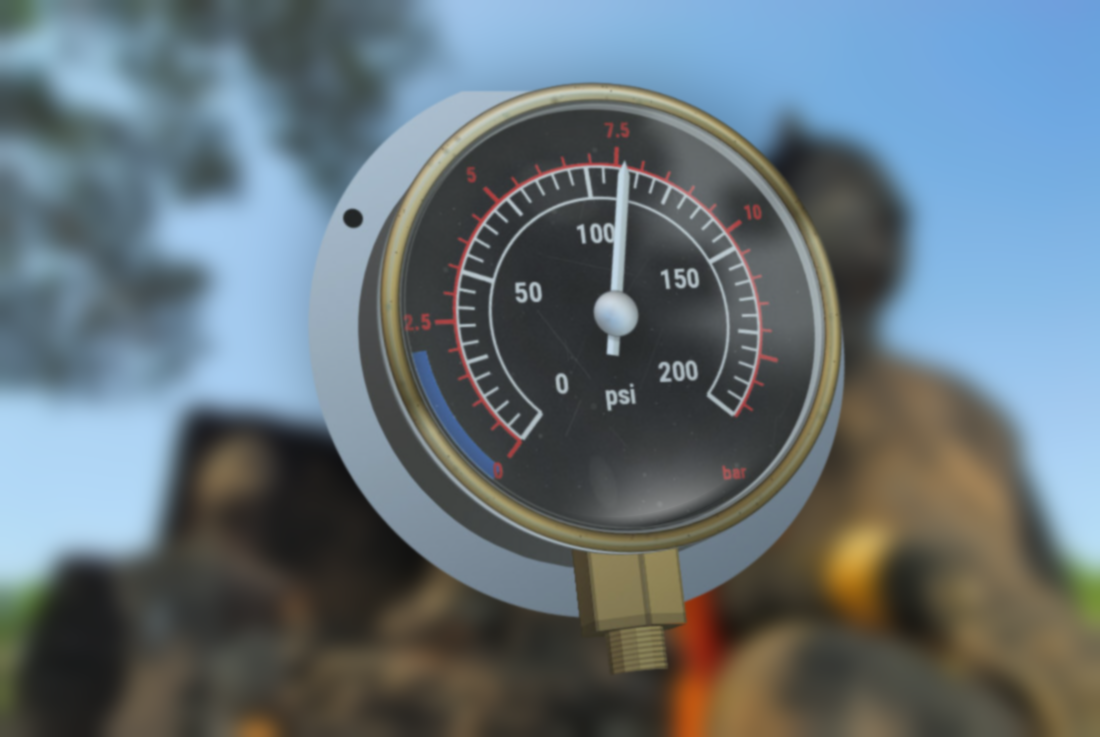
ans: {"value": 110, "unit": "psi"}
